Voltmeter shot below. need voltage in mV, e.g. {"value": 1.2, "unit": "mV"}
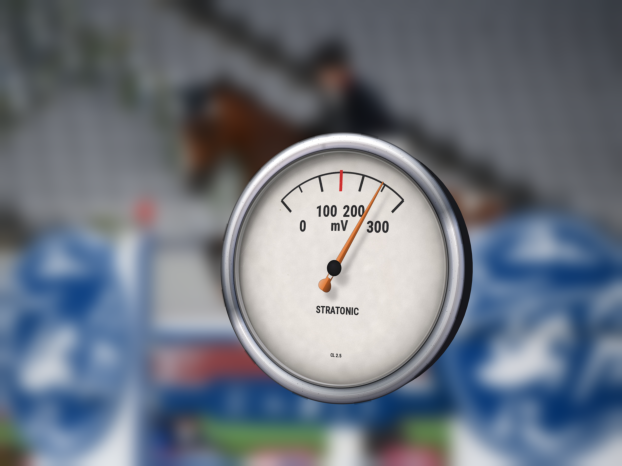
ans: {"value": 250, "unit": "mV"}
